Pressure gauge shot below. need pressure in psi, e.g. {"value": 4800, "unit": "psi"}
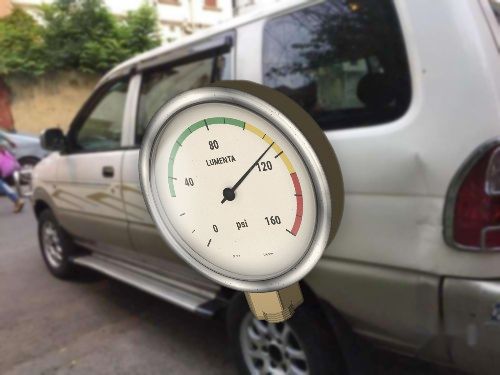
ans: {"value": 115, "unit": "psi"}
